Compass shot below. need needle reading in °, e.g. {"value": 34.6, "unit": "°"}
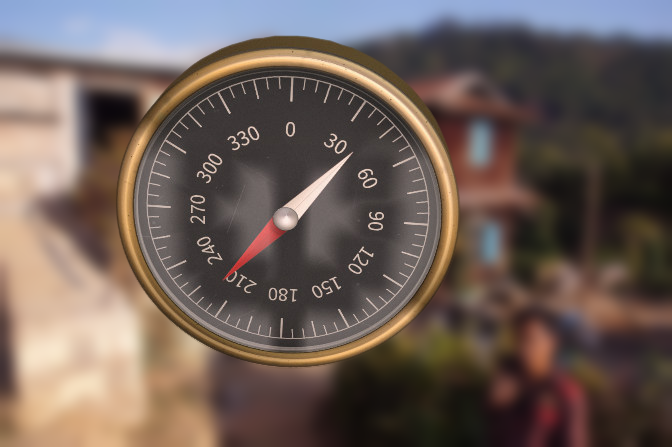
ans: {"value": 220, "unit": "°"}
